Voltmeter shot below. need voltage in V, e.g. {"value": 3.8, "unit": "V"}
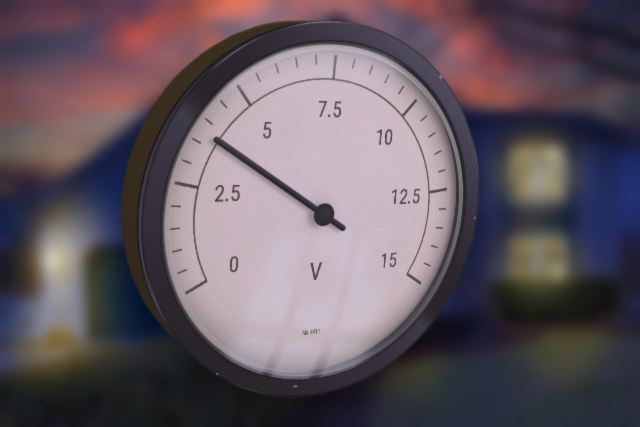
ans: {"value": 3.75, "unit": "V"}
